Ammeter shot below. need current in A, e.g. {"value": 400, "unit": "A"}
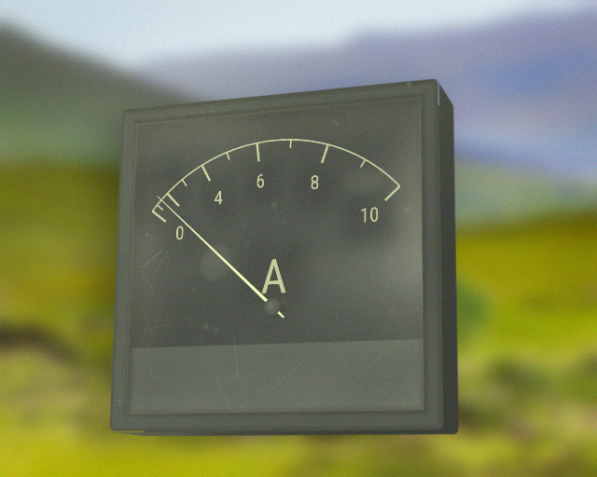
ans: {"value": 1.5, "unit": "A"}
